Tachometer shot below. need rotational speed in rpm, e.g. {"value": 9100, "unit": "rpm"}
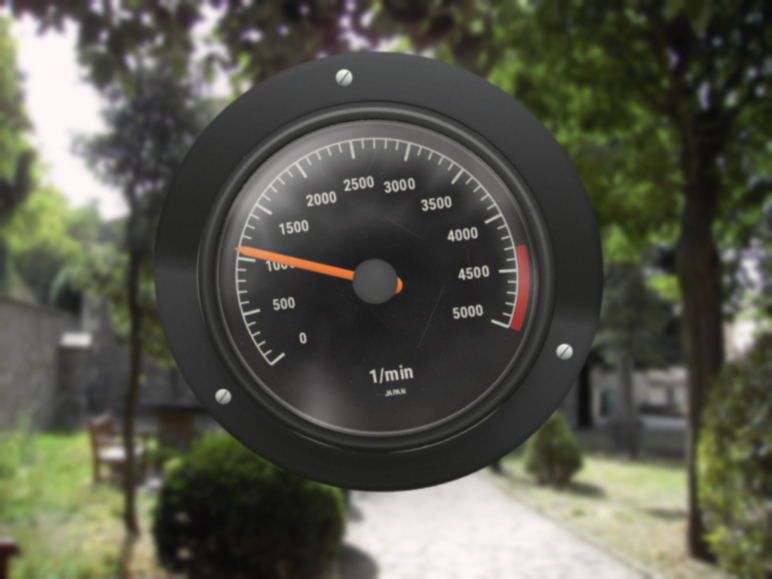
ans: {"value": 1100, "unit": "rpm"}
